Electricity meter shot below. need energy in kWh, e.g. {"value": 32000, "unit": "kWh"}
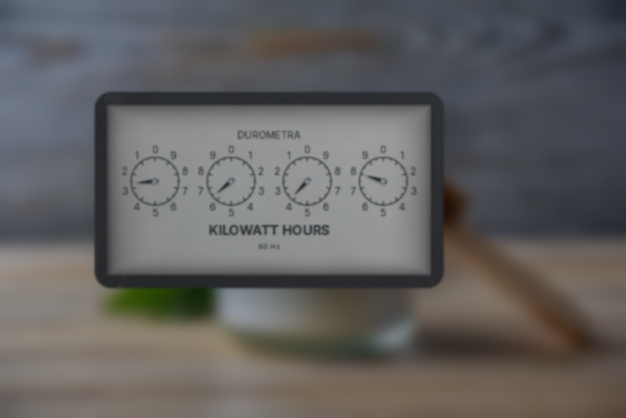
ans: {"value": 2638, "unit": "kWh"}
